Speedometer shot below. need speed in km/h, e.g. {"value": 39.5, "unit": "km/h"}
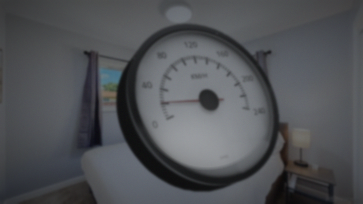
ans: {"value": 20, "unit": "km/h"}
